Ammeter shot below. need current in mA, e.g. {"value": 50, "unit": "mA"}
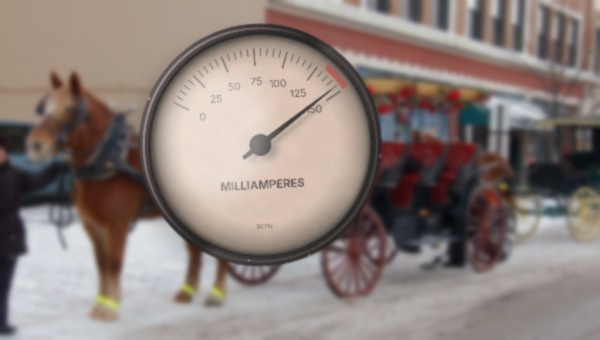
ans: {"value": 145, "unit": "mA"}
